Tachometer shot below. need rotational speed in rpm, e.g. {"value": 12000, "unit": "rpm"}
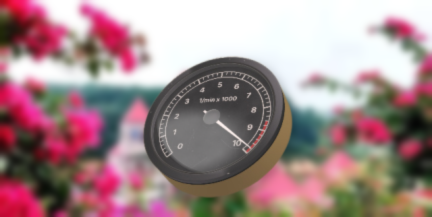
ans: {"value": 9800, "unit": "rpm"}
